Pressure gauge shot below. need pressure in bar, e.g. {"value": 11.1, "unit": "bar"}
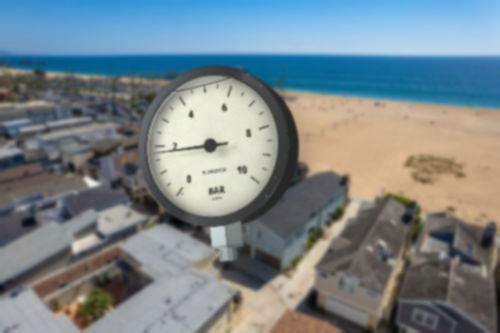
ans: {"value": 1.75, "unit": "bar"}
